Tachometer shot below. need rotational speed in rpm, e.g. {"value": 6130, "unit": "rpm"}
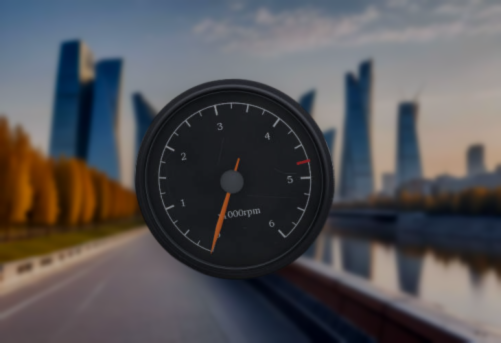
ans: {"value": 0, "unit": "rpm"}
